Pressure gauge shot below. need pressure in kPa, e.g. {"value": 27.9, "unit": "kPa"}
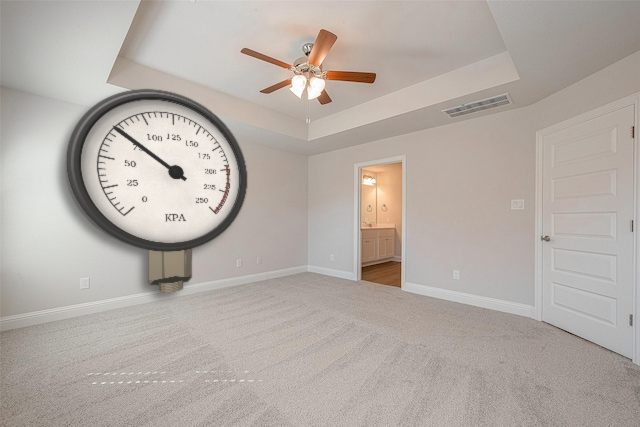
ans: {"value": 75, "unit": "kPa"}
